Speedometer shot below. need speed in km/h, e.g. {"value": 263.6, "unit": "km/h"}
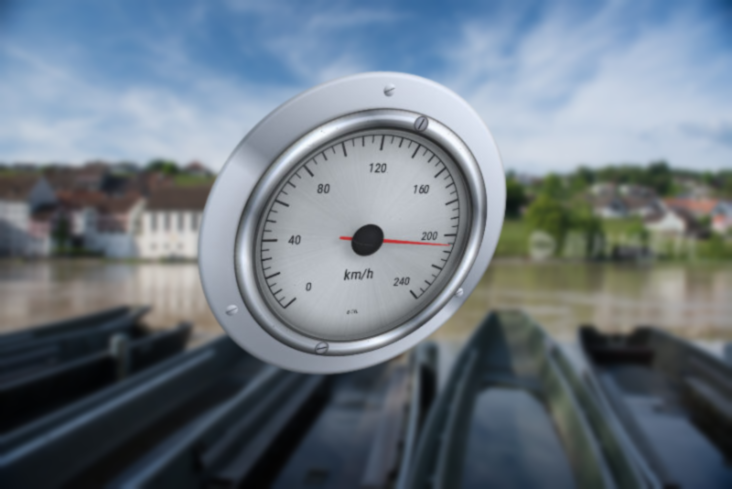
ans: {"value": 205, "unit": "km/h"}
